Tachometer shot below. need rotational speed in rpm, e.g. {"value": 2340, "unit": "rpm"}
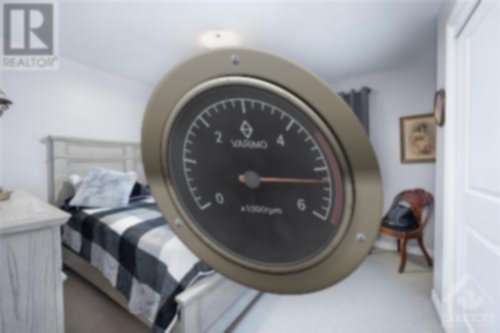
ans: {"value": 5200, "unit": "rpm"}
